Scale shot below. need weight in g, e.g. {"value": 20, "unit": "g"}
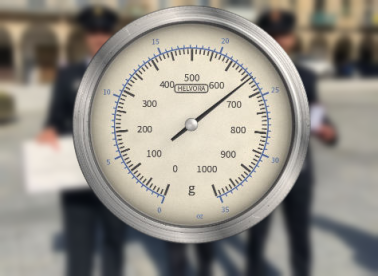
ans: {"value": 660, "unit": "g"}
